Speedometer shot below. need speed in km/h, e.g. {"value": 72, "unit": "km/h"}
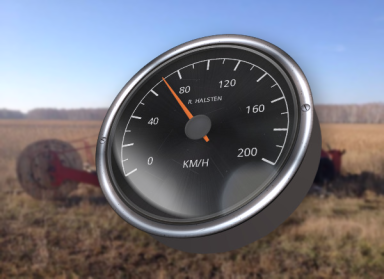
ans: {"value": 70, "unit": "km/h"}
